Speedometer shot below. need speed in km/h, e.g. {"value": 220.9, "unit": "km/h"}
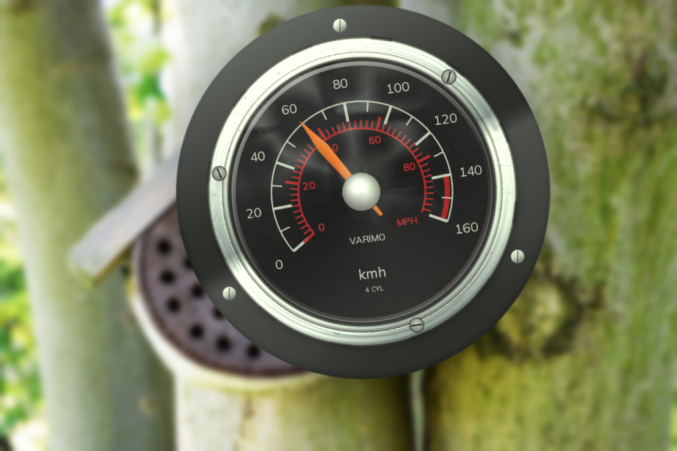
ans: {"value": 60, "unit": "km/h"}
